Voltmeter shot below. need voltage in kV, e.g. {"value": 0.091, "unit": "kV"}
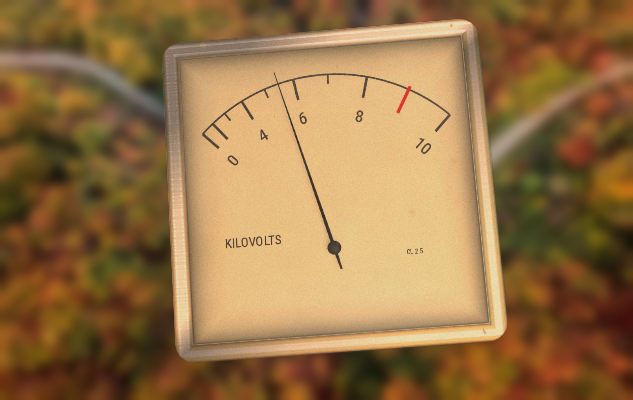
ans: {"value": 5.5, "unit": "kV"}
